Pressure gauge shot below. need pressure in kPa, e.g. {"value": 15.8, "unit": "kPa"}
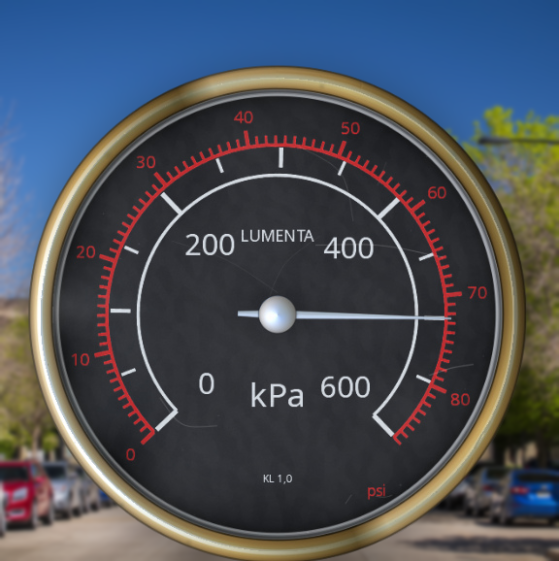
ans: {"value": 500, "unit": "kPa"}
